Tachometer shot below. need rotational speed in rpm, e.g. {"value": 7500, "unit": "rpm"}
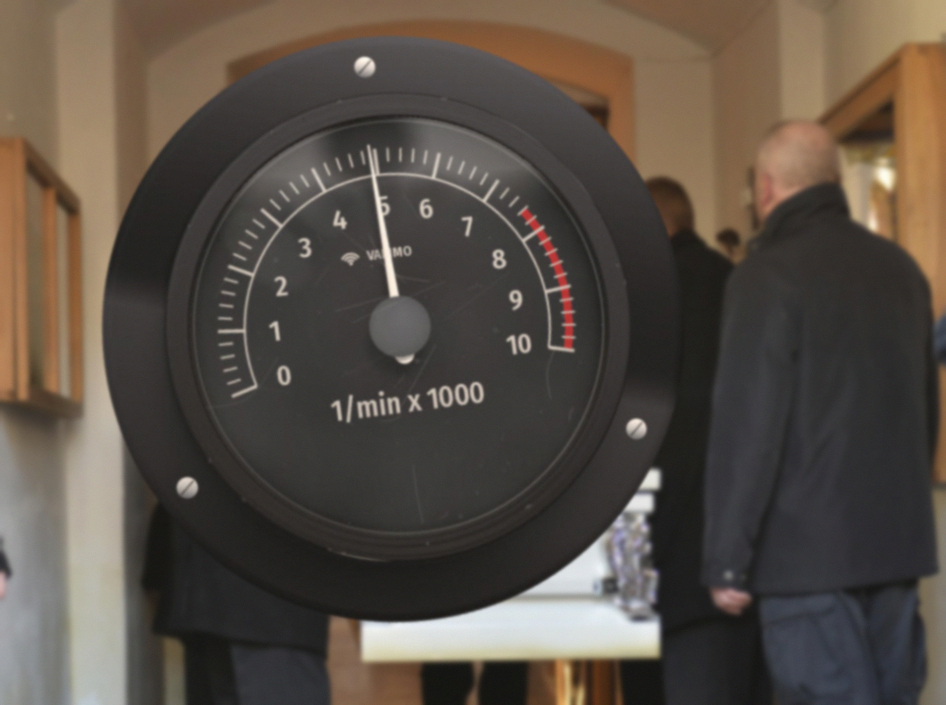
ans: {"value": 4900, "unit": "rpm"}
